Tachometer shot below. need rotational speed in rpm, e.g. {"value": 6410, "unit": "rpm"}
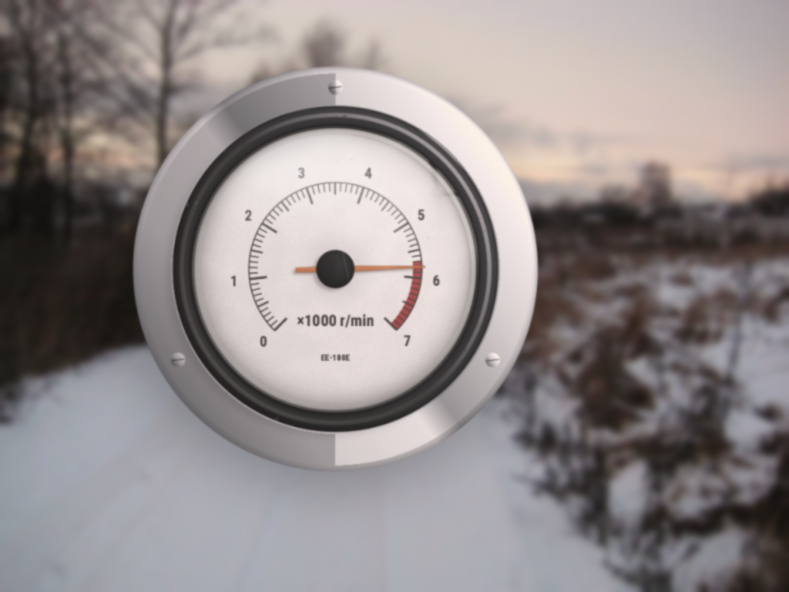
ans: {"value": 5800, "unit": "rpm"}
